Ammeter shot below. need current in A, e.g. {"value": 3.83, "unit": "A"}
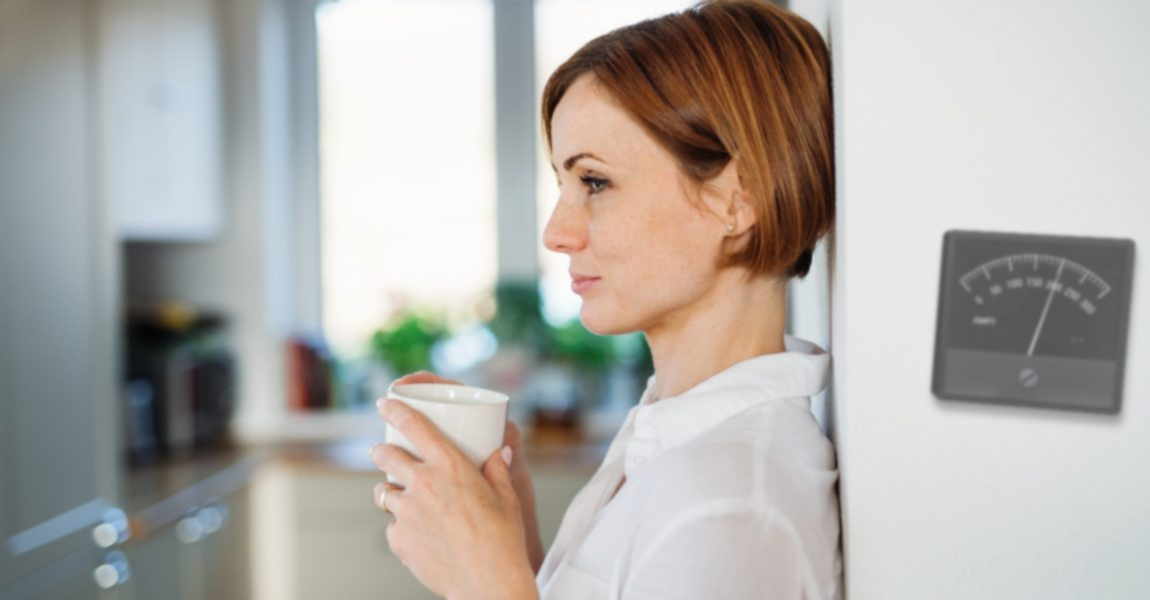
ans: {"value": 200, "unit": "A"}
